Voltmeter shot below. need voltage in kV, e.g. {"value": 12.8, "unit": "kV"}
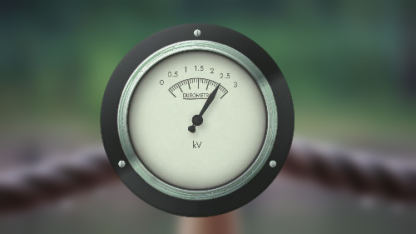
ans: {"value": 2.5, "unit": "kV"}
